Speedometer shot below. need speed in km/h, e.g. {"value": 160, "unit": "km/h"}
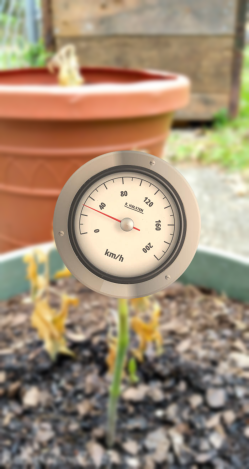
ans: {"value": 30, "unit": "km/h"}
